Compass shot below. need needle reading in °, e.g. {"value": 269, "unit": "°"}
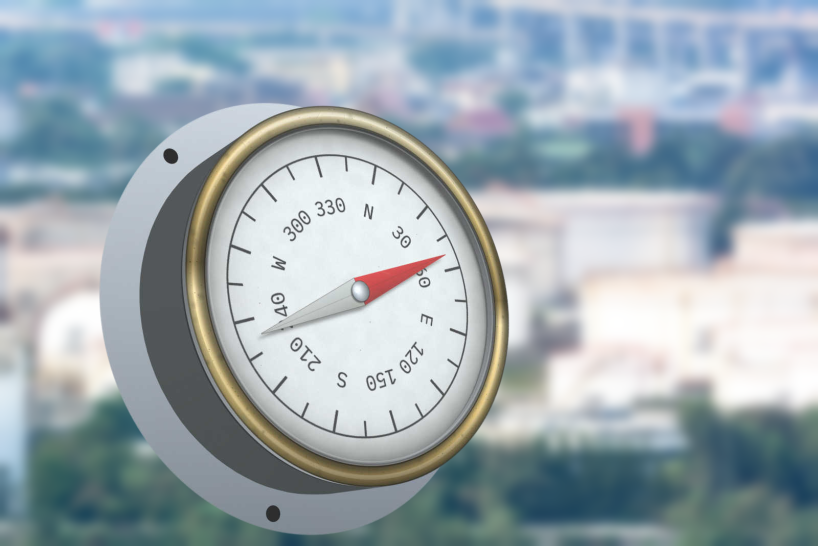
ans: {"value": 52.5, "unit": "°"}
